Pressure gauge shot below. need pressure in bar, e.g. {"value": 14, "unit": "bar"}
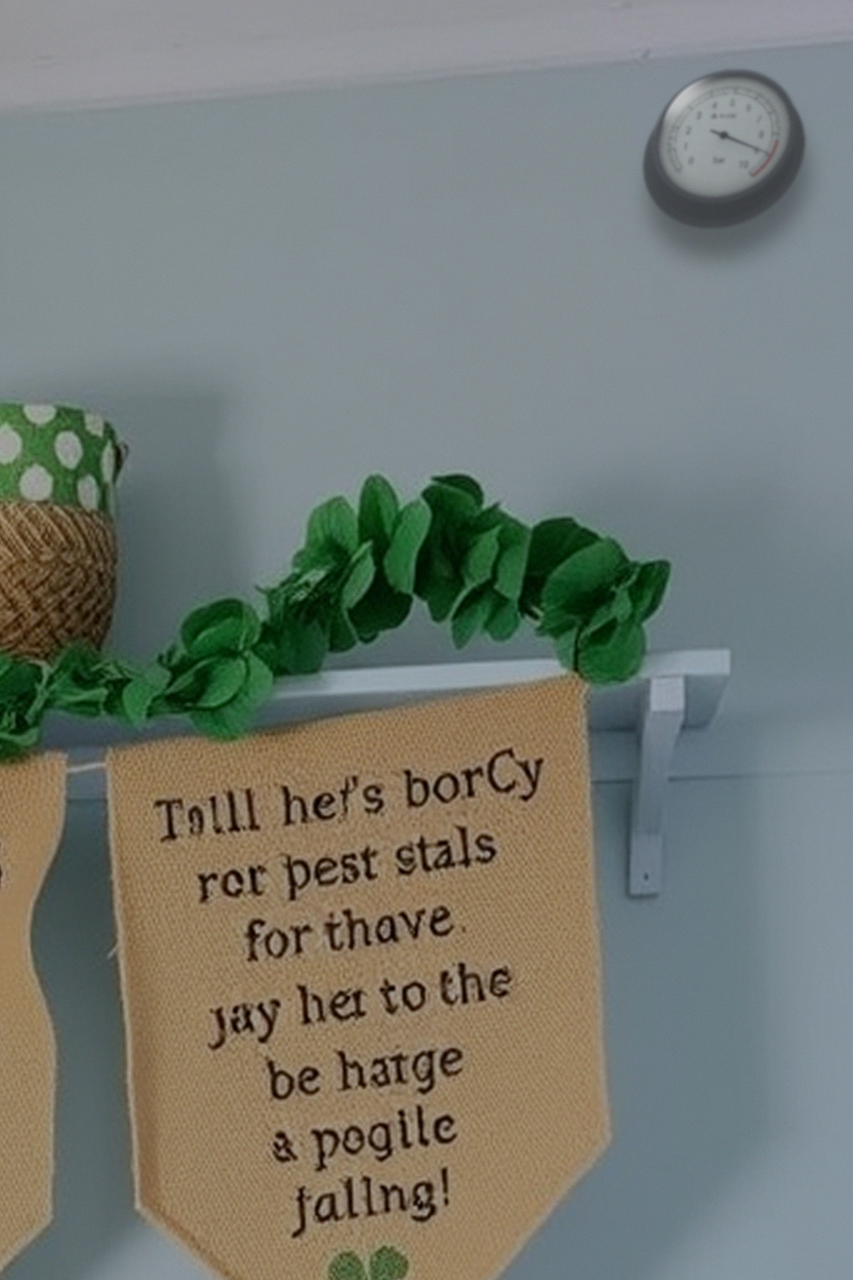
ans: {"value": 9, "unit": "bar"}
